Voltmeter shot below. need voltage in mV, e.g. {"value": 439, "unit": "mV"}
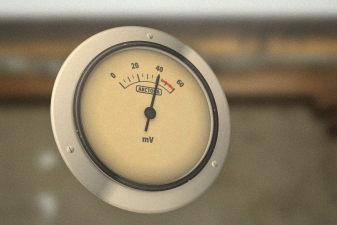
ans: {"value": 40, "unit": "mV"}
